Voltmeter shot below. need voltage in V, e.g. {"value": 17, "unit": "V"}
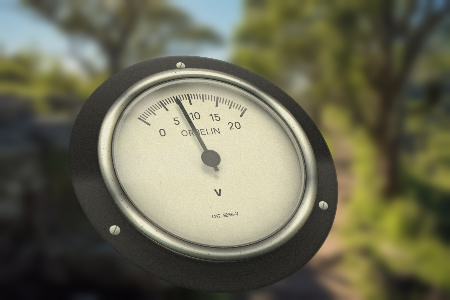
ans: {"value": 7.5, "unit": "V"}
